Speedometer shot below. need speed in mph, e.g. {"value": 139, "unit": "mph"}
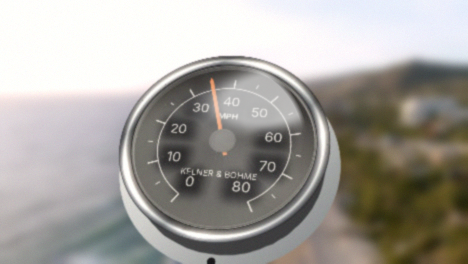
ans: {"value": 35, "unit": "mph"}
